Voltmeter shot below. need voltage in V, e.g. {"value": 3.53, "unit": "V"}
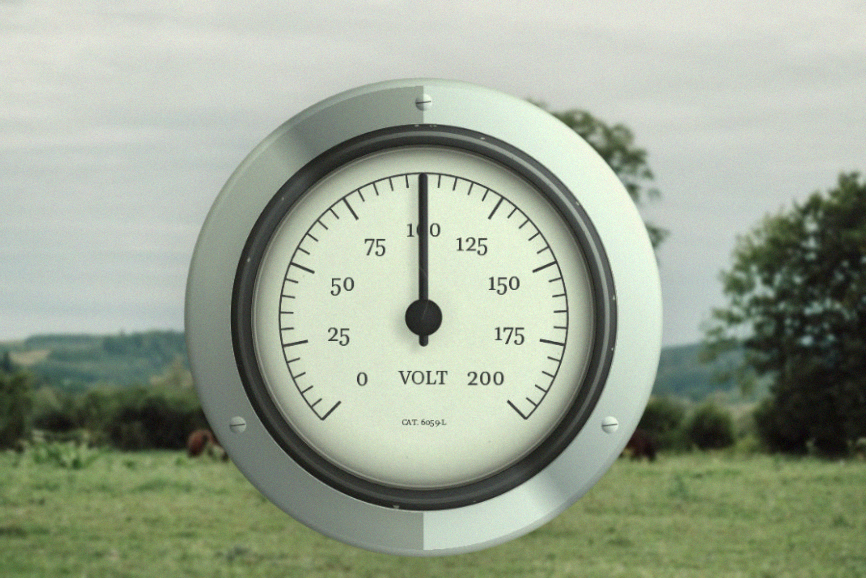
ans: {"value": 100, "unit": "V"}
